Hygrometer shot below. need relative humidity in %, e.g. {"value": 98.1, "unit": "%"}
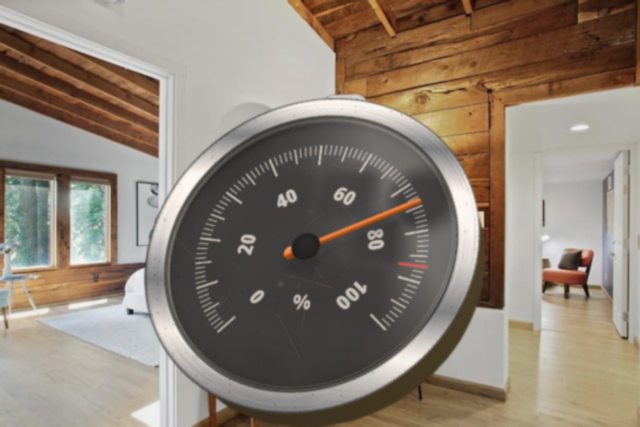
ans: {"value": 75, "unit": "%"}
